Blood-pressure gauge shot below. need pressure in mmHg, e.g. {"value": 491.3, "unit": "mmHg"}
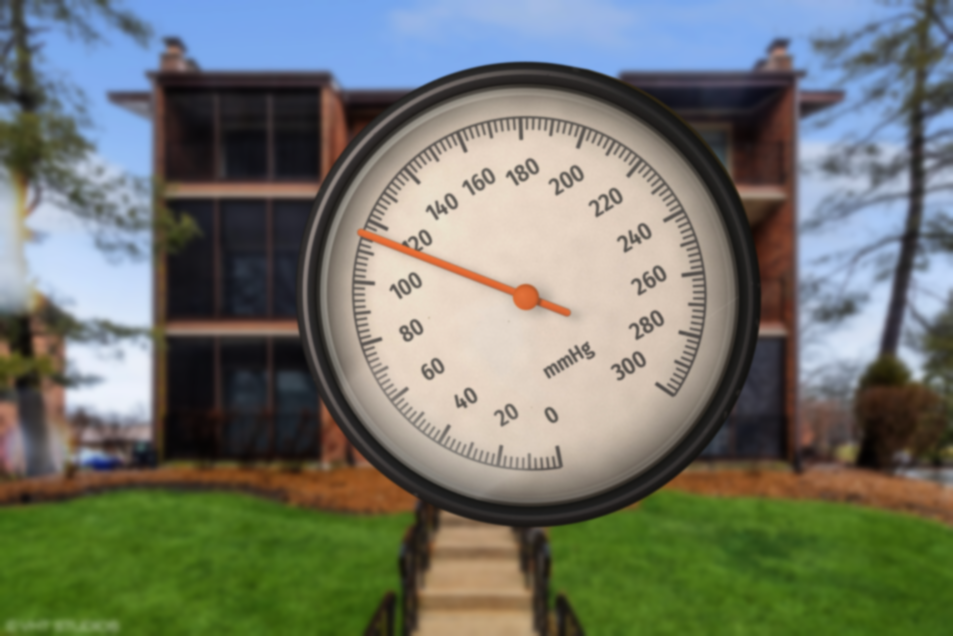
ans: {"value": 116, "unit": "mmHg"}
